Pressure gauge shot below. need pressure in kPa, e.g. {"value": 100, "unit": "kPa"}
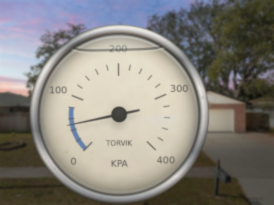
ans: {"value": 50, "unit": "kPa"}
